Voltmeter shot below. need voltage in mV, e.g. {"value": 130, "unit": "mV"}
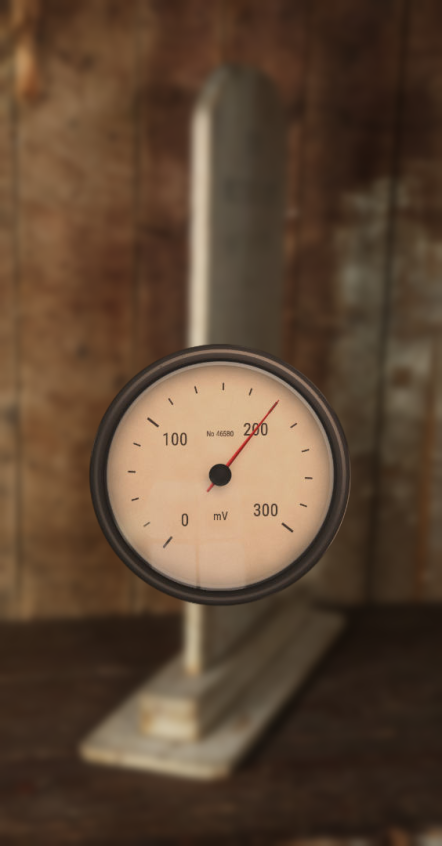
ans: {"value": 200, "unit": "mV"}
